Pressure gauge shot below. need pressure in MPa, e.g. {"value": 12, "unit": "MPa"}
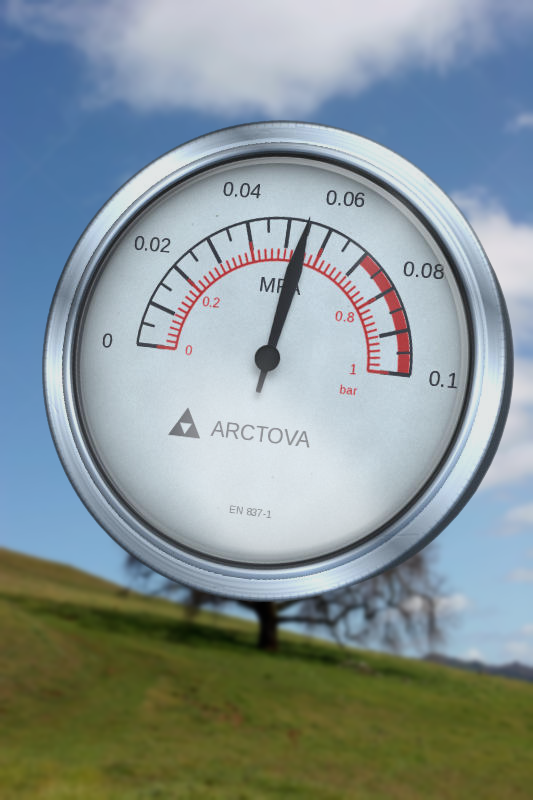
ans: {"value": 0.055, "unit": "MPa"}
